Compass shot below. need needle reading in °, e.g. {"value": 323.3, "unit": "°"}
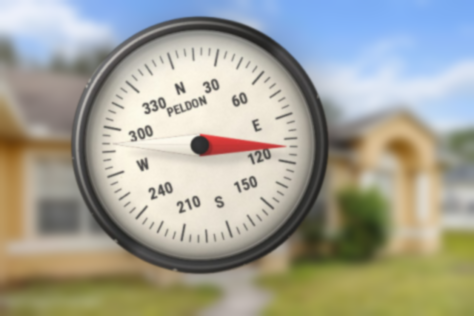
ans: {"value": 110, "unit": "°"}
